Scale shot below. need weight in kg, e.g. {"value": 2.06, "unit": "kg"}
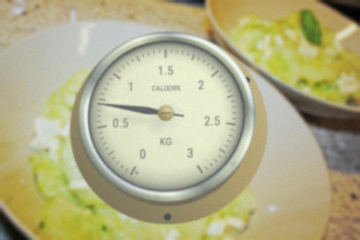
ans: {"value": 0.7, "unit": "kg"}
